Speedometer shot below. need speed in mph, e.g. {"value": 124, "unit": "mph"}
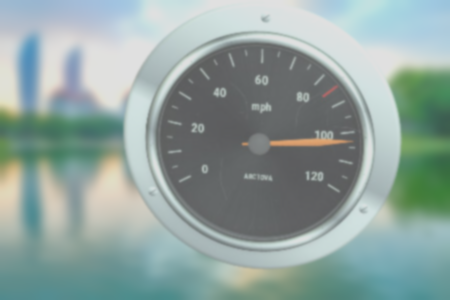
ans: {"value": 102.5, "unit": "mph"}
